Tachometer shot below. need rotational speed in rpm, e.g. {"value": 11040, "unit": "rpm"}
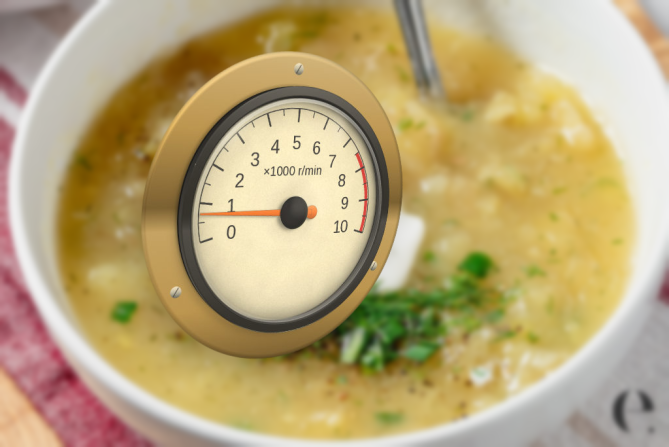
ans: {"value": 750, "unit": "rpm"}
